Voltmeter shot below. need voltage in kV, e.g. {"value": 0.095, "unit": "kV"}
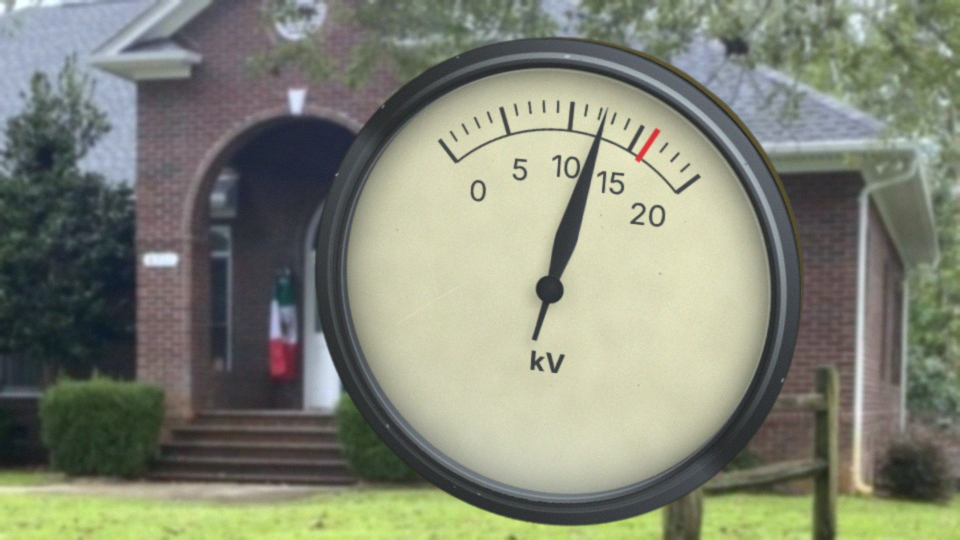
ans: {"value": 12.5, "unit": "kV"}
